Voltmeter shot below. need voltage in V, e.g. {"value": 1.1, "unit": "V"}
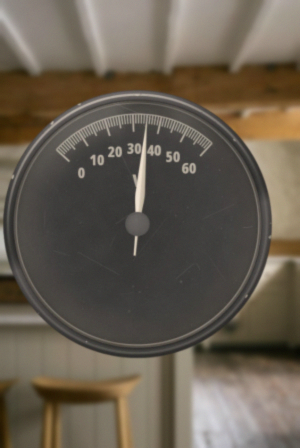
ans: {"value": 35, "unit": "V"}
